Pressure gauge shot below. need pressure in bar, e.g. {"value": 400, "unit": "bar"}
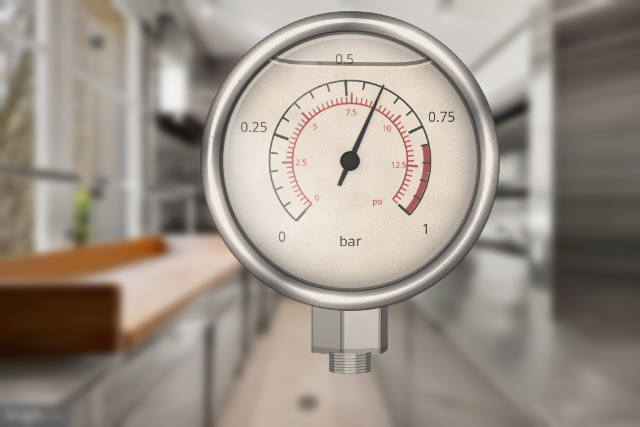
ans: {"value": 0.6, "unit": "bar"}
